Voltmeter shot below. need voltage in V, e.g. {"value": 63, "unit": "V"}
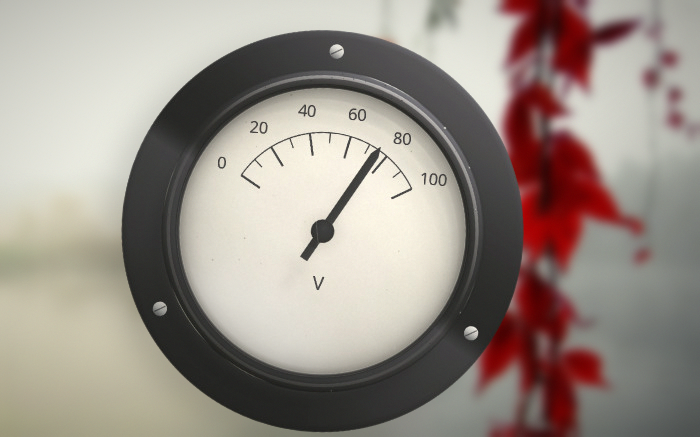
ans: {"value": 75, "unit": "V"}
